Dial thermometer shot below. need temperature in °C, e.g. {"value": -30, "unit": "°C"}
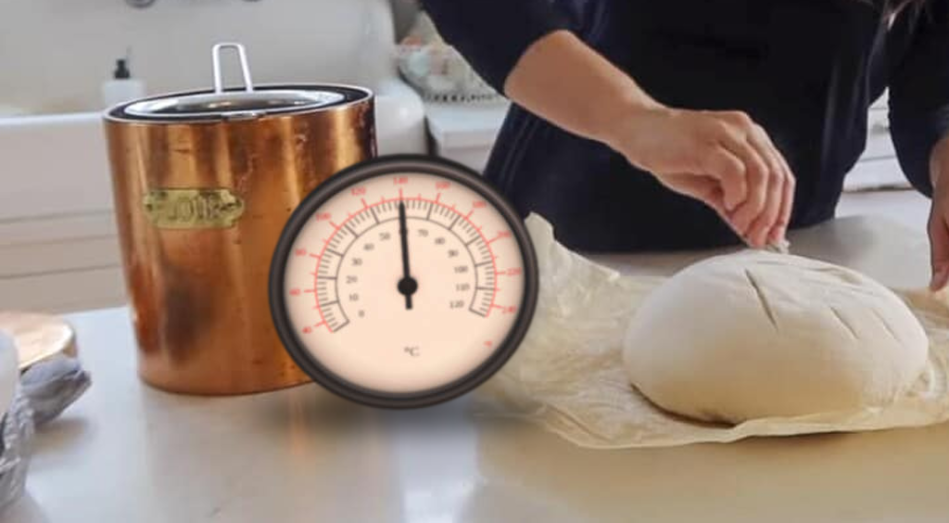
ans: {"value": 60, "unit": "°C"}
